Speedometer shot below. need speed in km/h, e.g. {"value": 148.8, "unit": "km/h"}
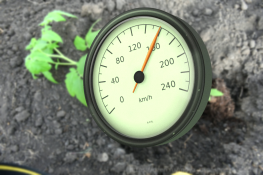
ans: {"value": 160, "unit": "km/h"}
